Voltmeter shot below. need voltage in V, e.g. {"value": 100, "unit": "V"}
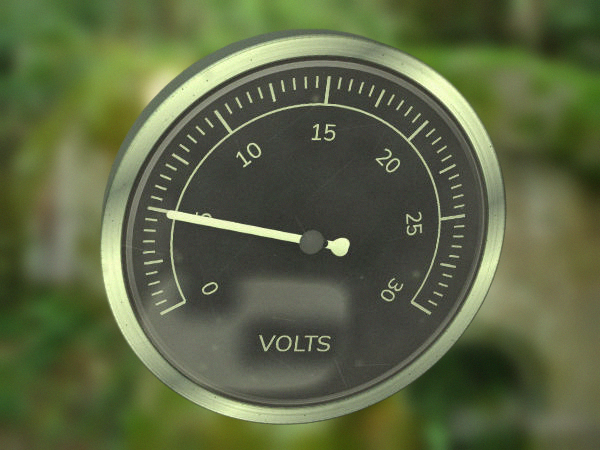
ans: {"value": 5, "unit": "V"}
